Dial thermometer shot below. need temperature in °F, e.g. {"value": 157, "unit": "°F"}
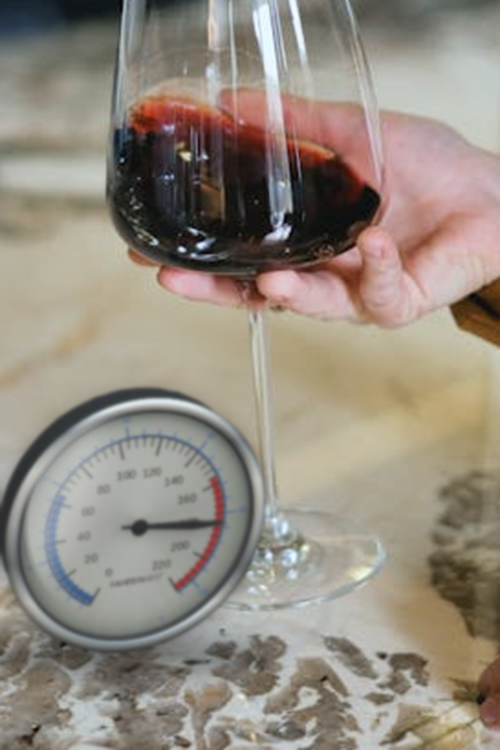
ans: {"value": 180, "unit": "°F"}
